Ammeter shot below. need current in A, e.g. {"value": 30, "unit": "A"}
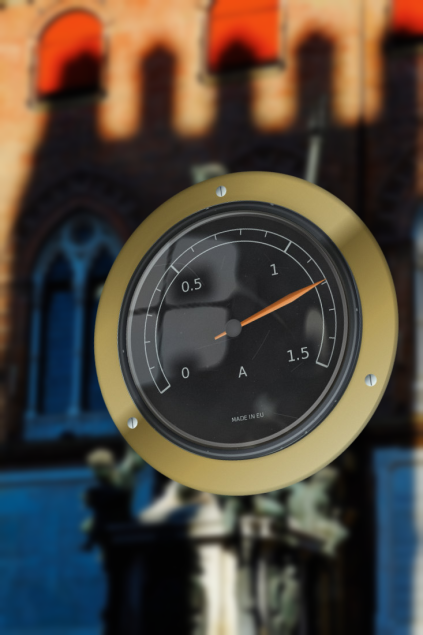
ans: {"value": 1.2, "unit": "A"}
